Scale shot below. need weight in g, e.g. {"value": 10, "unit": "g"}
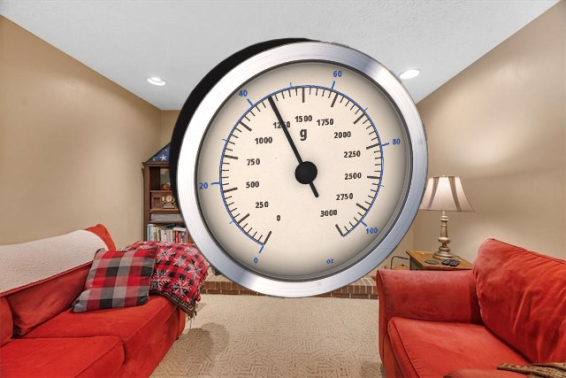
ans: {"value": 1250, "unit": "g"}
